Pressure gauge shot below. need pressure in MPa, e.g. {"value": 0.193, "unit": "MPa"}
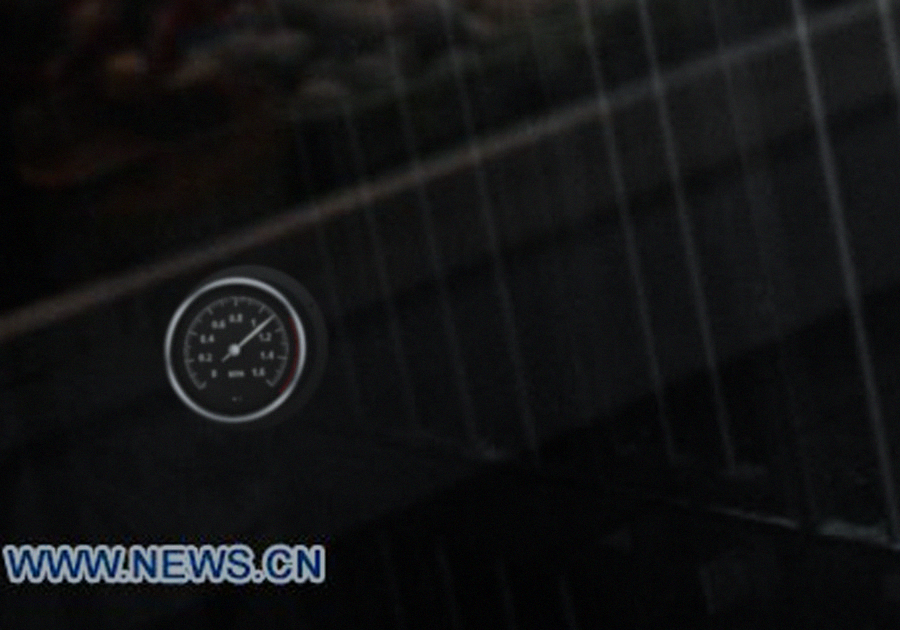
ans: {"value": 1.1, "unit": "MPa"}
